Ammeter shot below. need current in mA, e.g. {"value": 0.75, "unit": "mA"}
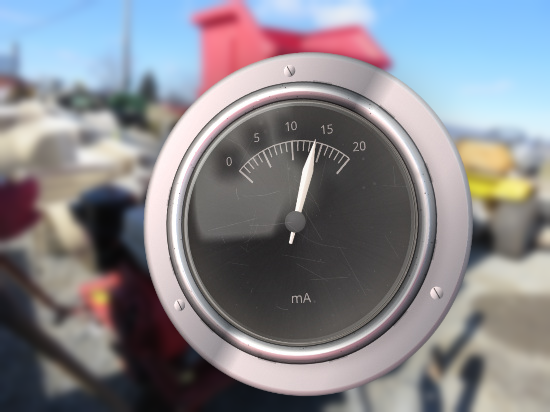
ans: {"value": 14, "unit": "mA"}
